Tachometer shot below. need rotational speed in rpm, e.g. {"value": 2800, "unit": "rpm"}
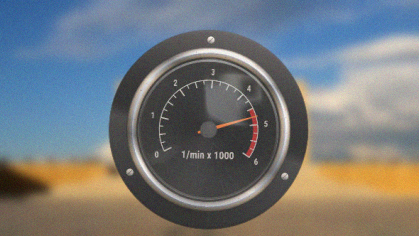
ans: {"value": 4750, "unit": "rpm"}
